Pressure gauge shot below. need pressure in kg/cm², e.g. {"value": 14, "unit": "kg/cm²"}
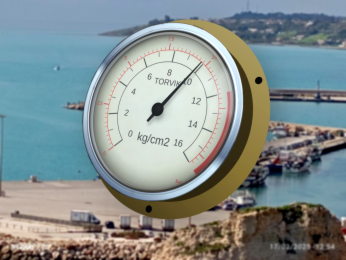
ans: {"value": 10, "unit": "kg/cm²"}
